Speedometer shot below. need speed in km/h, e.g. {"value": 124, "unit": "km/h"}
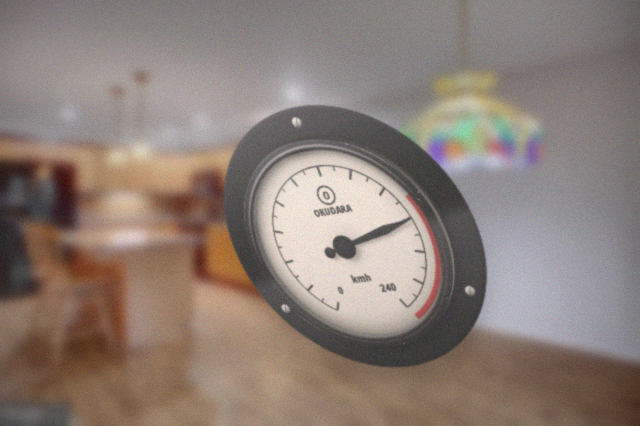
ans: {"value": 180, "unit": "km/h"}
